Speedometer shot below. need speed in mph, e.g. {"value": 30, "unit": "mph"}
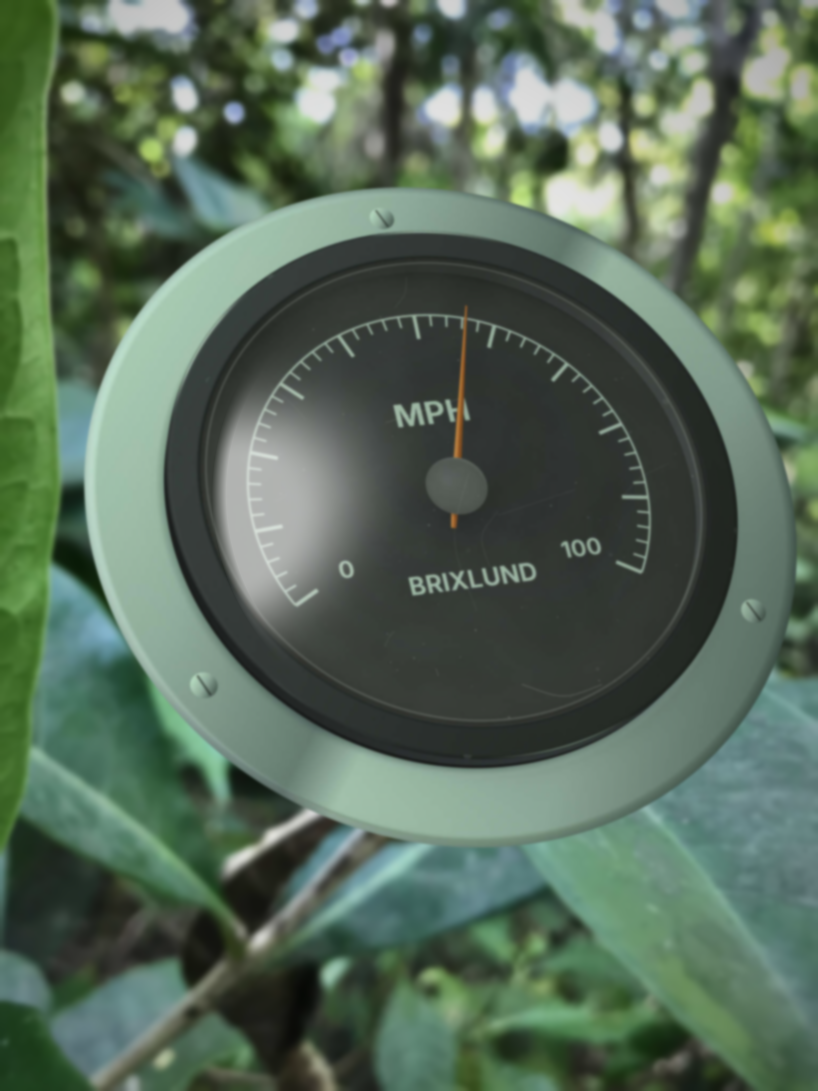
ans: {"value": 56, "unit": "mph"}
